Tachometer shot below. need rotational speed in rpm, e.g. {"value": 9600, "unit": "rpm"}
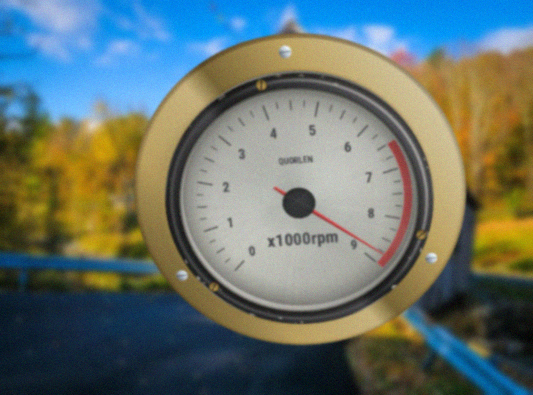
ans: {"value": 8750, "unit": "rpm"}
